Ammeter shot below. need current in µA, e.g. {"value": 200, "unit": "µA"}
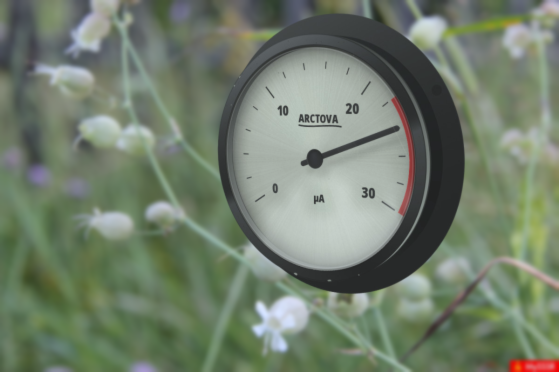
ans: {"value": 24, "unit": "µA"}
